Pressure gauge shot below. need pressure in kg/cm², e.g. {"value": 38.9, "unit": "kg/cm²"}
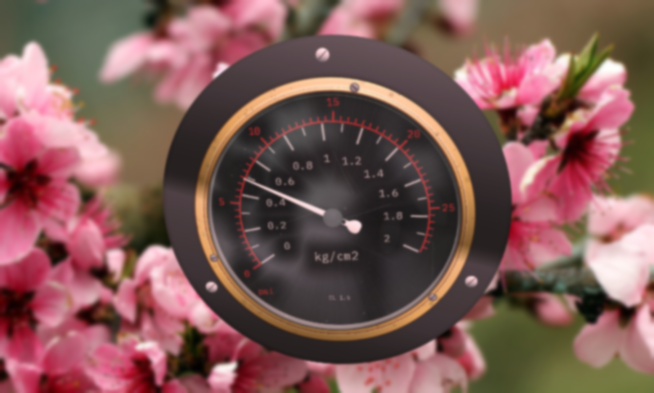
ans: {"value": 0.5, "unit": "kg/cm²"}
